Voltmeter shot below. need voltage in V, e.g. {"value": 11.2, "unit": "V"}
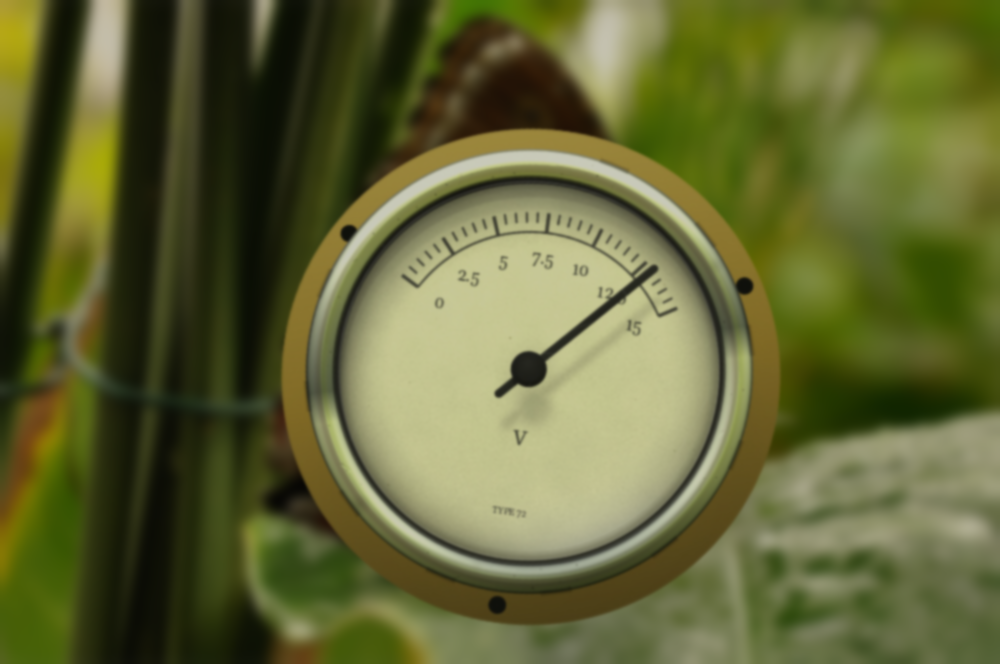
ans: {"value": 13, "unit": "V"}
